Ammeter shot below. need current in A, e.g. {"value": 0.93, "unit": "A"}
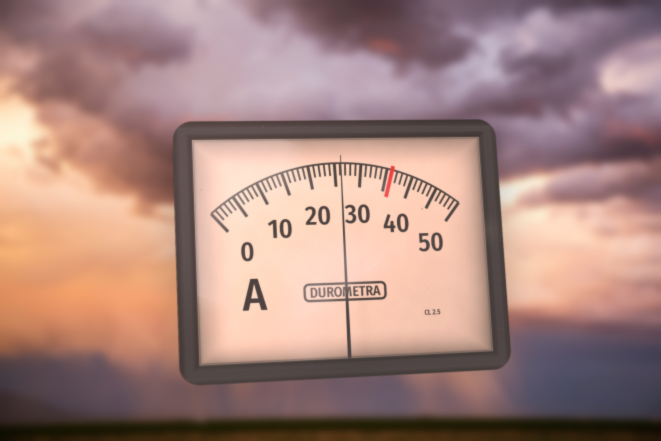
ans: {"value": 26, "unit": "A"}
